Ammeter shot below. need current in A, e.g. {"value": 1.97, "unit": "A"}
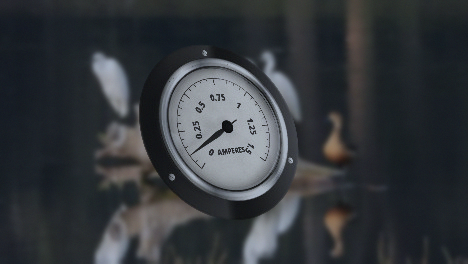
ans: {"value": 0.1, "unit": "A"}
